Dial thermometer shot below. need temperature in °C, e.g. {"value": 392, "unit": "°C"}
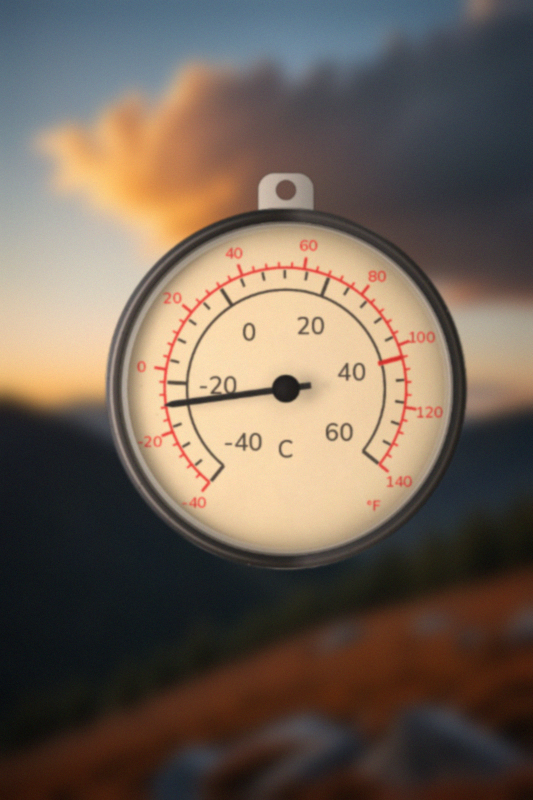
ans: {"value": -24, "unit": "°C"}
